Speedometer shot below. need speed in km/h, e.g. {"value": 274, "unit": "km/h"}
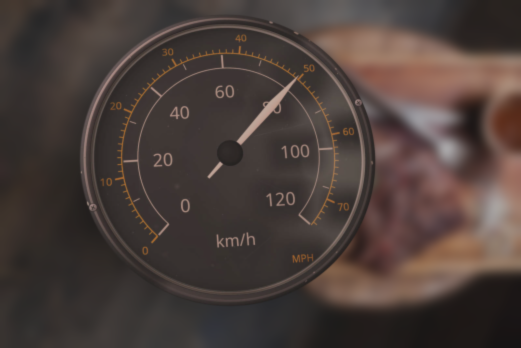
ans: {"value": 80, "unit": "km/h"}
